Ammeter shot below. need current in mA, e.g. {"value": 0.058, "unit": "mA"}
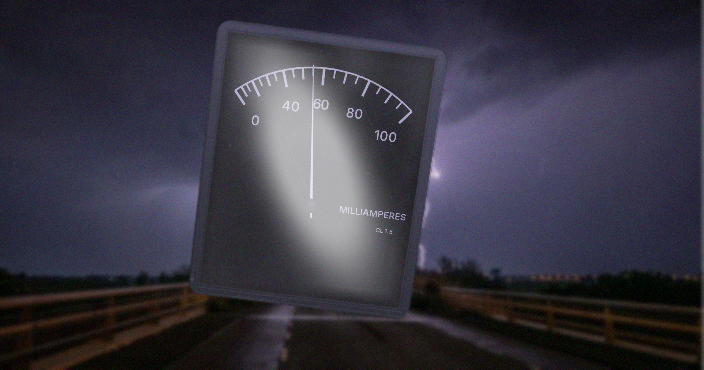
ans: {"value": 55, "unit": "mA"}
